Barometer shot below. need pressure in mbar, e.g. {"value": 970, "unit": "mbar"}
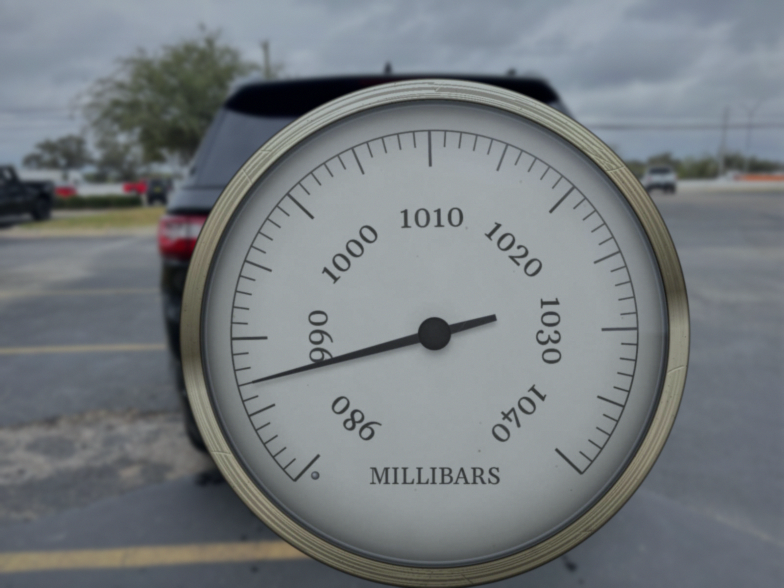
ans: {"value": 987, "unit": "mbar"}
